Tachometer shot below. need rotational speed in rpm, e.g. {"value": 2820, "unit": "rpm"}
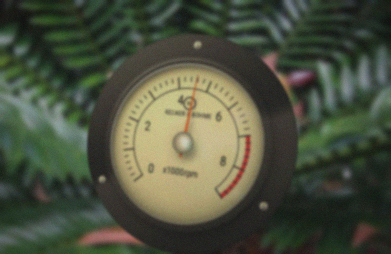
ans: {"value": 4600, "unit": "rpm"}
